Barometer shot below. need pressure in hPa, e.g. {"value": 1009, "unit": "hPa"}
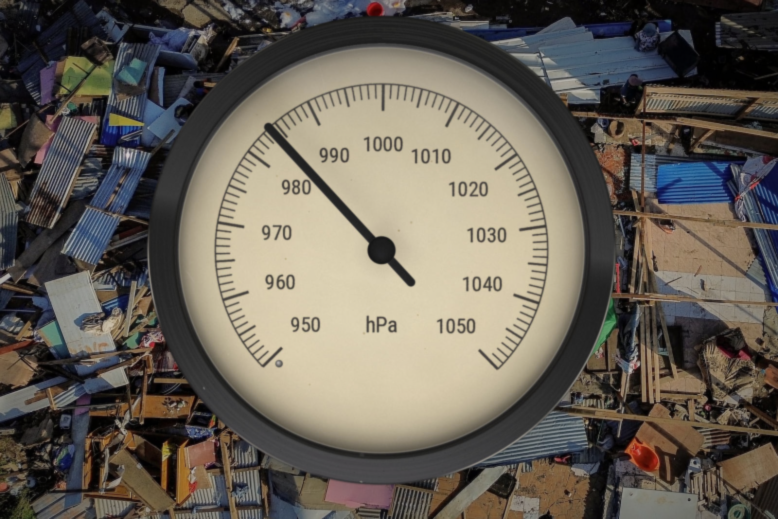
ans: {"value": 984, "unit": "hPa"}
